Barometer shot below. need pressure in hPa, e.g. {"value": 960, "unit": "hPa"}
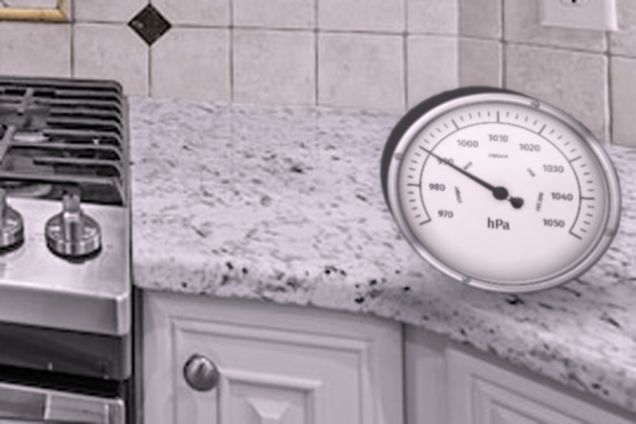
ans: {"value": 990, "unit": "hPa"}
